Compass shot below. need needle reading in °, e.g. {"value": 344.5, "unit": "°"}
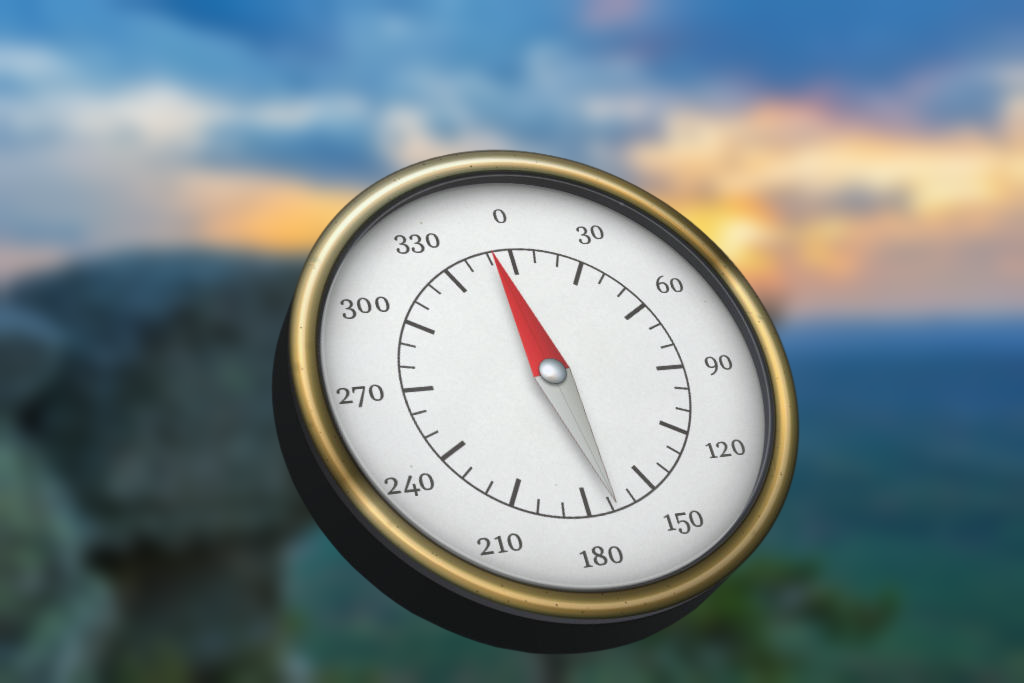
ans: {"value": 350, "unit": "°"}
